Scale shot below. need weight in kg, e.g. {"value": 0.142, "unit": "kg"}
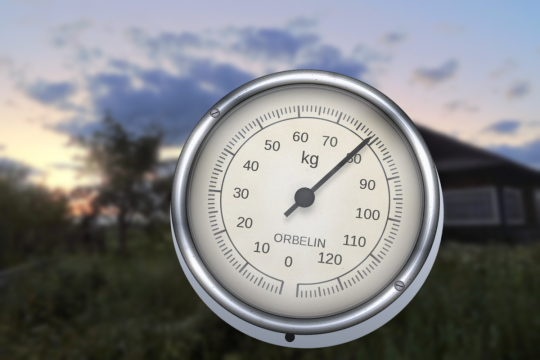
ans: {"value": 79, "unit": "kg"}
